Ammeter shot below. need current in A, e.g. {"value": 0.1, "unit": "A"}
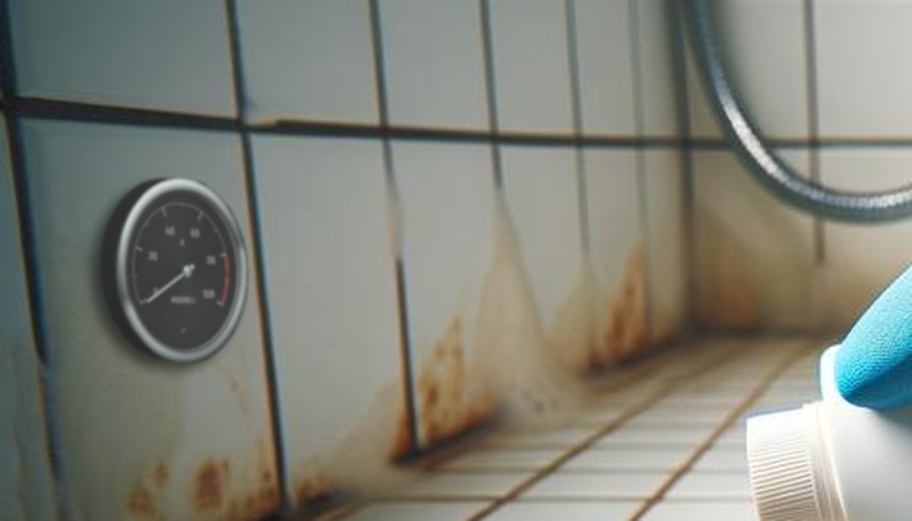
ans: {"value": 0, "unit": "A"}
